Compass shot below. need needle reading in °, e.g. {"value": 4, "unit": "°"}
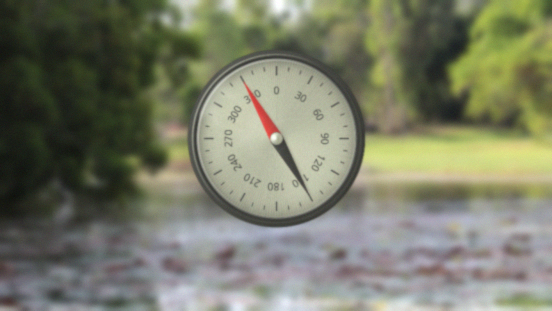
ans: {"value": 330, "unit": "°"}
